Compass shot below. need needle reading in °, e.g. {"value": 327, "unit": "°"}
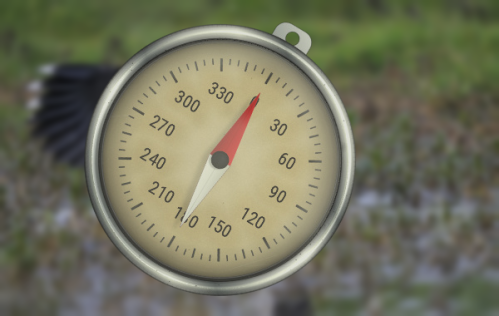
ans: {"value": 0, "unit": "°"}
